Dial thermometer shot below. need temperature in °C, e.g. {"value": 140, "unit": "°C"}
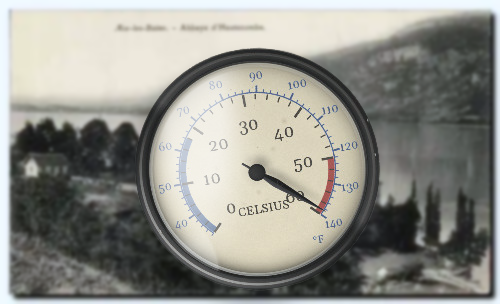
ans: {"value": 59, "unit": "°C"}
